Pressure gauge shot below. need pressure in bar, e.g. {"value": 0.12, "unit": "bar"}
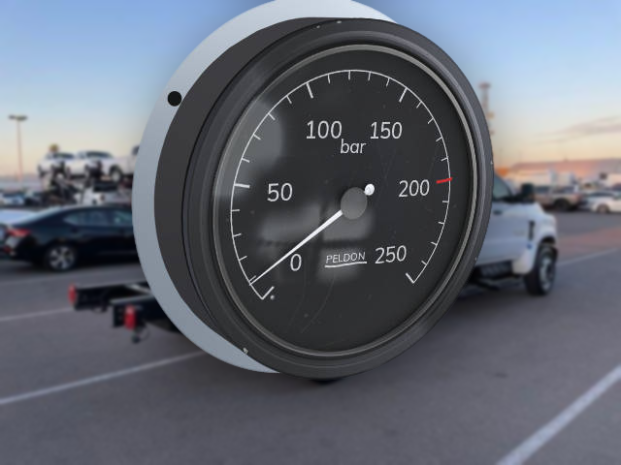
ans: {"value": 10, "unit": "bar"}
